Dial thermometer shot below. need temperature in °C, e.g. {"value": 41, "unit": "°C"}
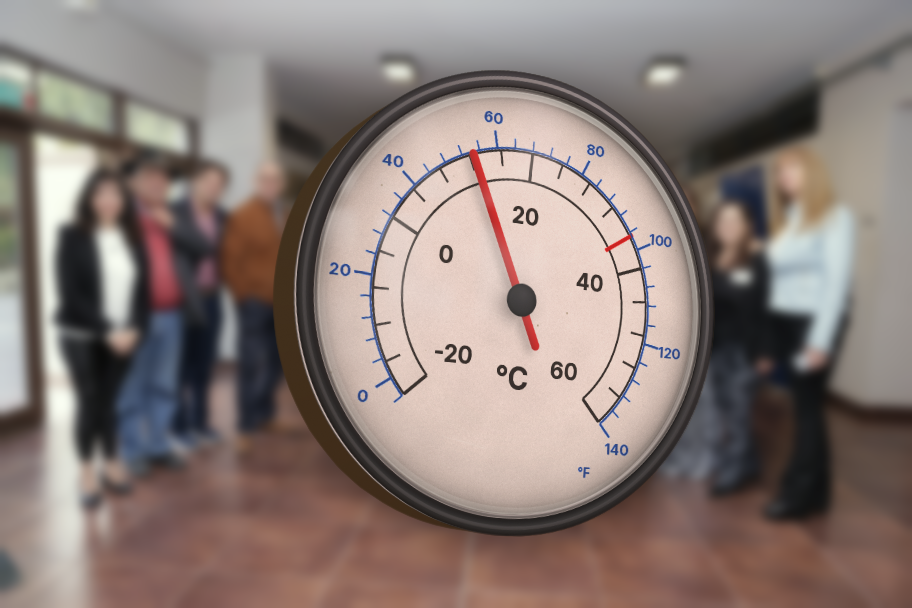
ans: {"value": 12, "unit": "°C"}
